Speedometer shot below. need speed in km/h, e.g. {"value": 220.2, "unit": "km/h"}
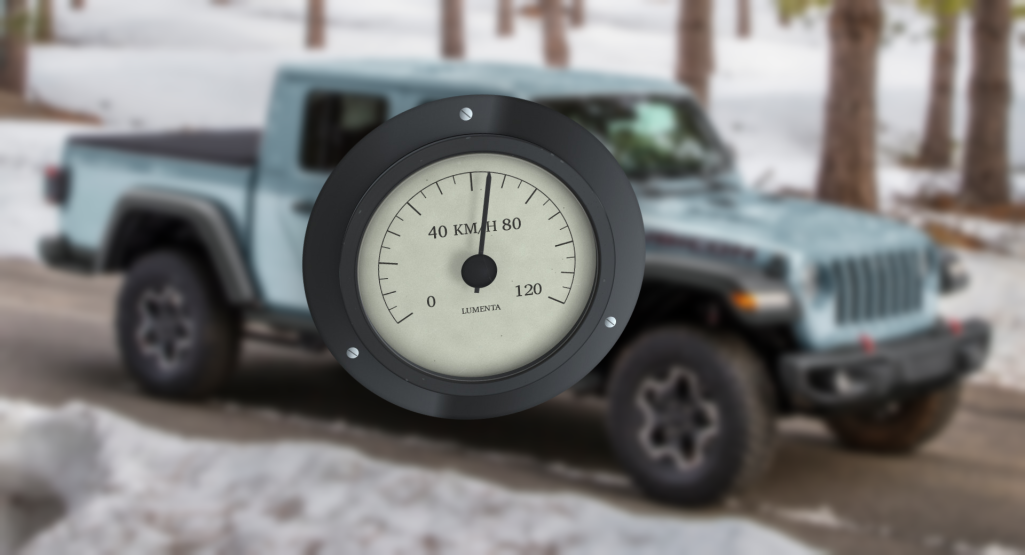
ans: {"value": 65, "unit": "km/h"}
